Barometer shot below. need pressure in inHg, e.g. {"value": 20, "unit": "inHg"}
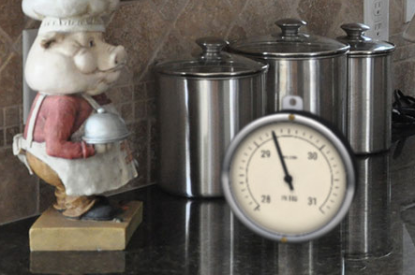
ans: {"value": 29.3, "unit": "inHg"}
